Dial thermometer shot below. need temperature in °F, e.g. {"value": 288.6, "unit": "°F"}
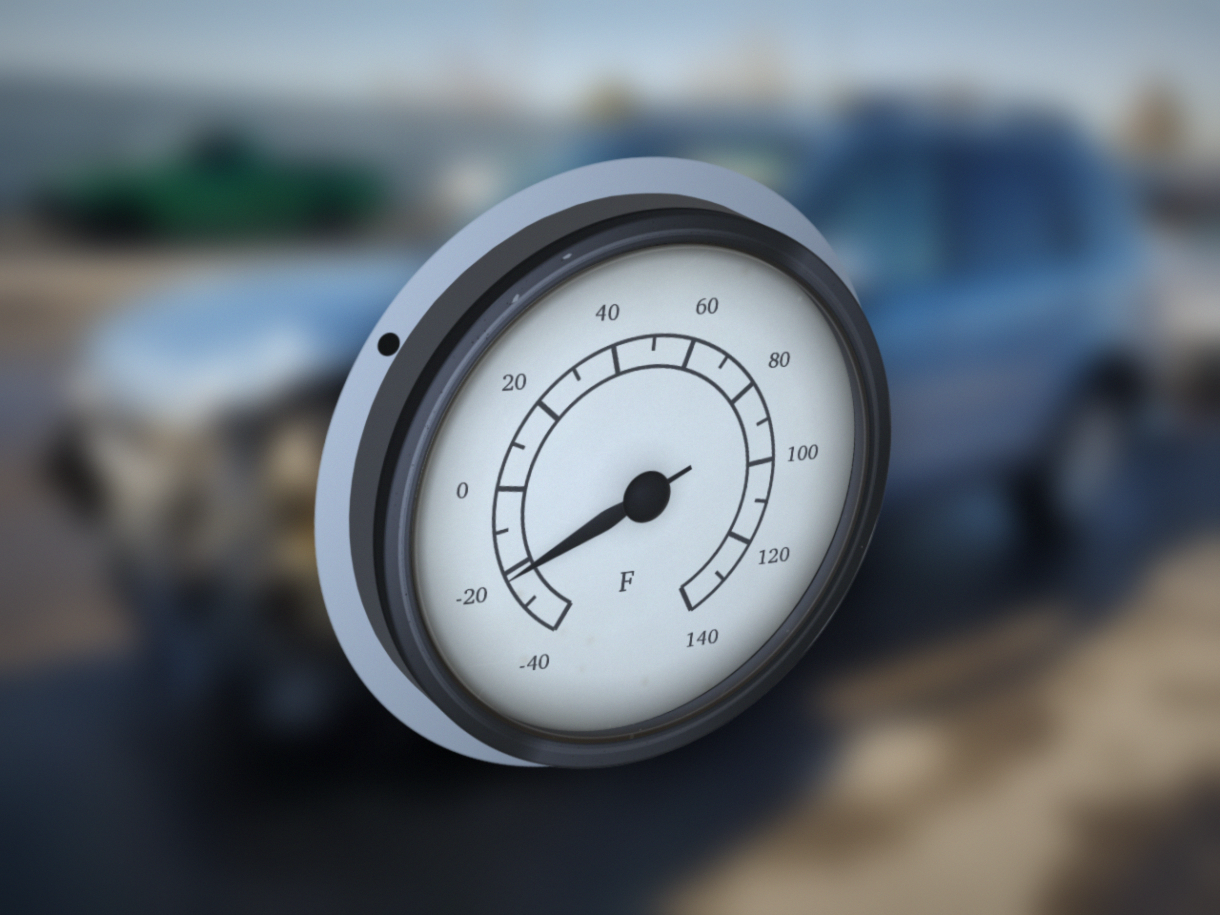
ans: {"value": -20, "unit": "°F"}
